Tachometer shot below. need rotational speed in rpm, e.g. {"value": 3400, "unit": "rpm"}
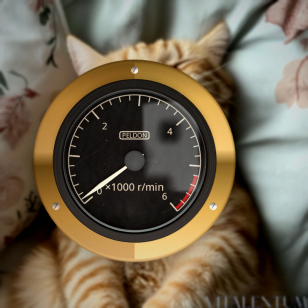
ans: {"value": 100, "unit": "rpm"}
